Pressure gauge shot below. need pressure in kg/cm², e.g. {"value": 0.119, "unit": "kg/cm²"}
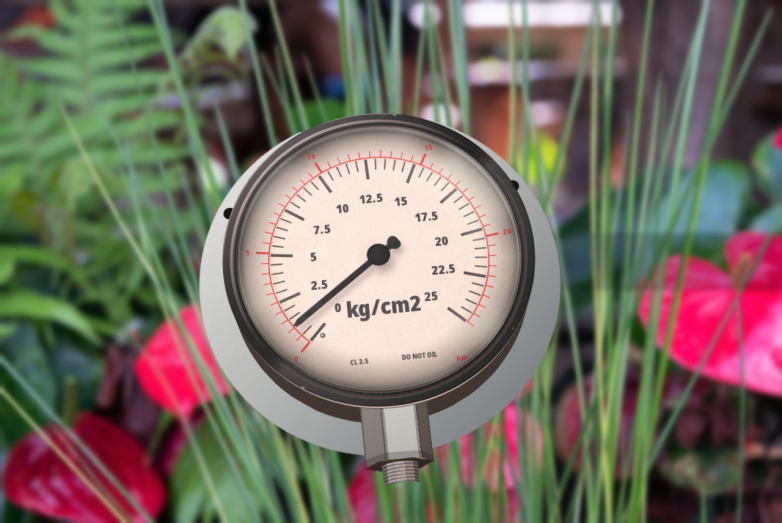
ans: {"value": 1, "unit": "kg/cm²"}
